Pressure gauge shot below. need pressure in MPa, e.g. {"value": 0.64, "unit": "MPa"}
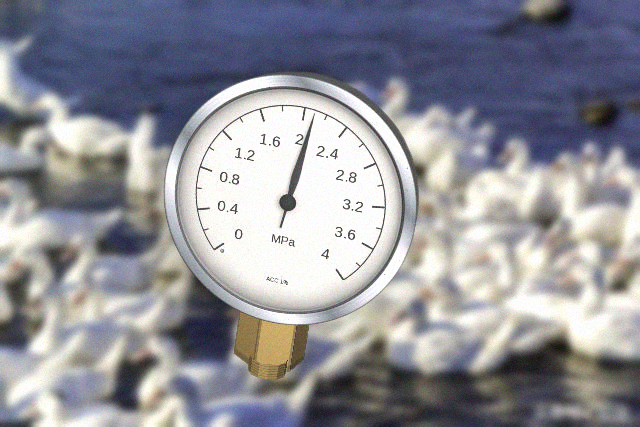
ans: {"value": 2.1, "unit": "MPa"}
